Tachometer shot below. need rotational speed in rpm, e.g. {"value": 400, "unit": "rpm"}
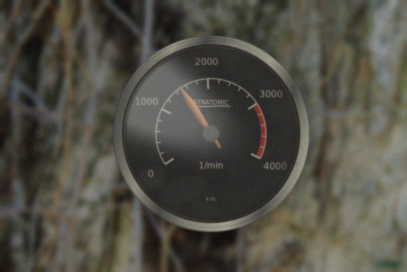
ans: {"value": 1500, "unit": "rpm"}
